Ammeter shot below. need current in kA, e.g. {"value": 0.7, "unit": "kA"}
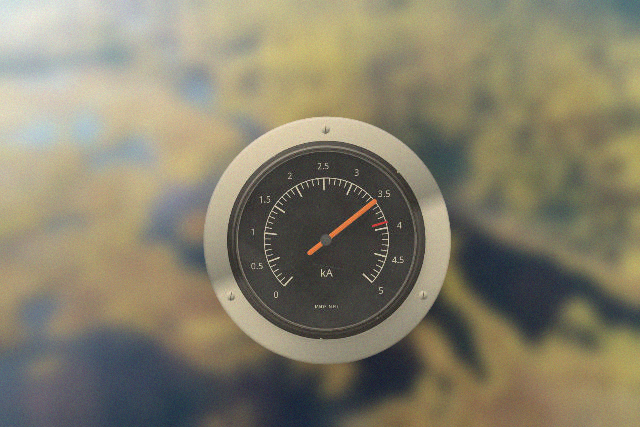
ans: {"value": 3.5, "unit": "kA"}
